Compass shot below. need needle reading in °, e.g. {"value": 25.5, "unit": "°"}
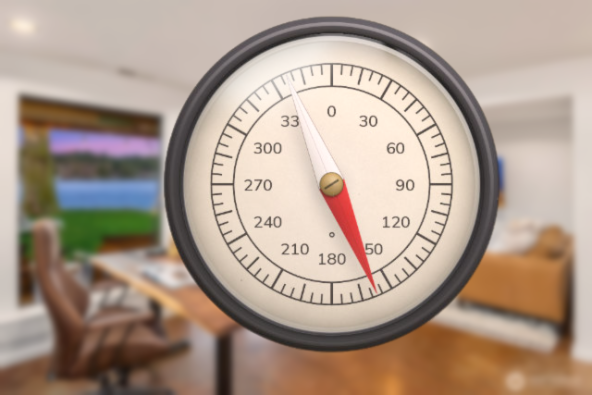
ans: {"value": 157.5, "unit": "°"}
